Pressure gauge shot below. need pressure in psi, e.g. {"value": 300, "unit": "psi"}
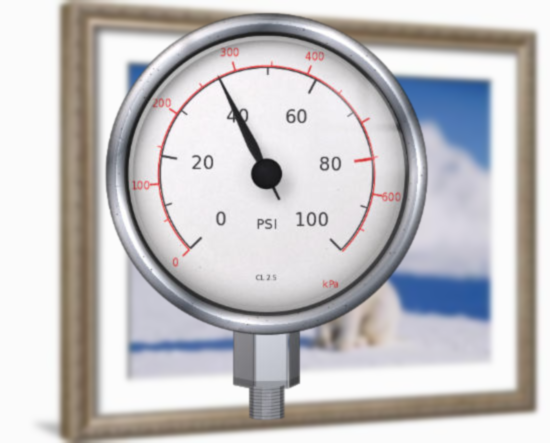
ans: {"value": 40, "unit": "psi"}
